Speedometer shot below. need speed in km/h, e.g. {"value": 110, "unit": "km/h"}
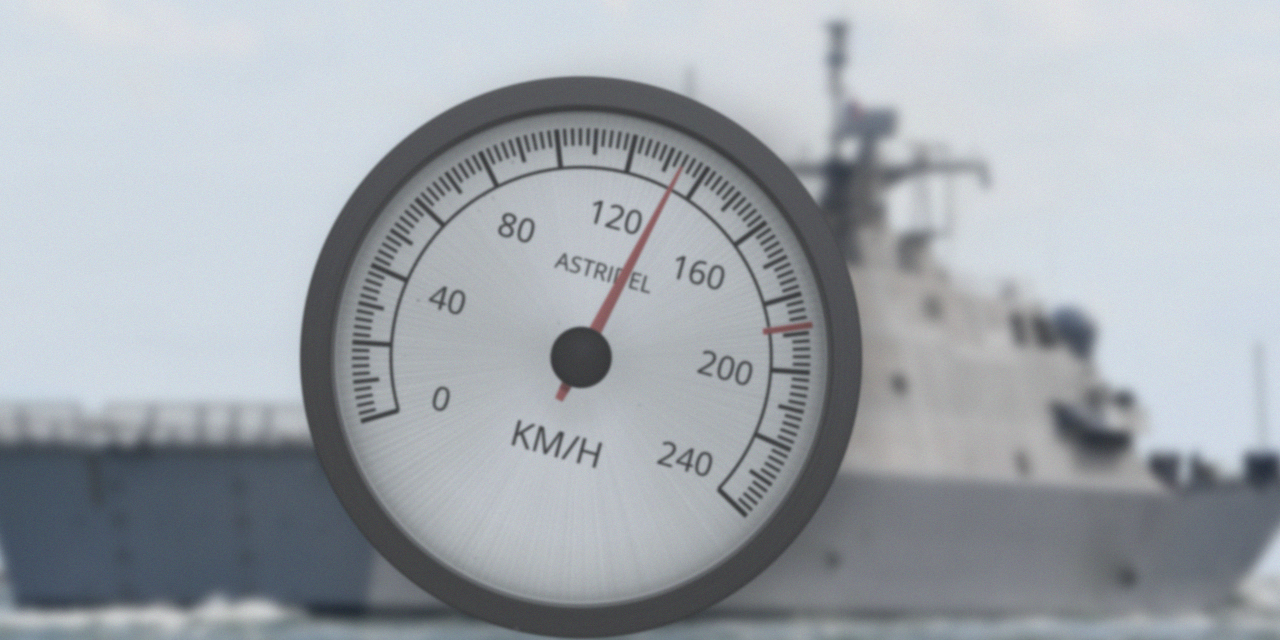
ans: {"value": 134, "unit": "km/h"}
